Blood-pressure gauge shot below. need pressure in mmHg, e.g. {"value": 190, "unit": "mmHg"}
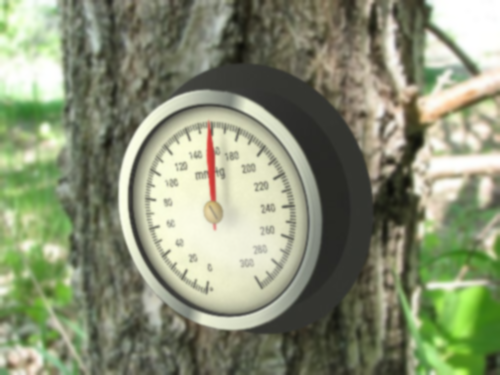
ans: {"value": 160, "unit": "mmHg"}
